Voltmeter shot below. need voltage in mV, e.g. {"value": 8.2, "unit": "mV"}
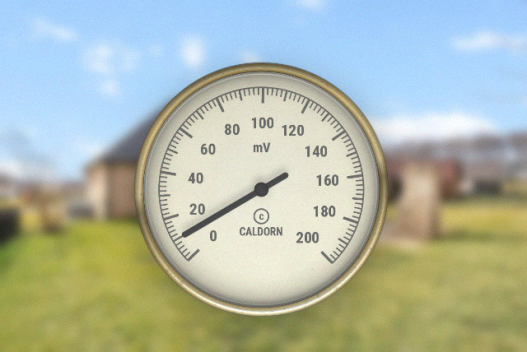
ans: {"value": 10, "unit": "mV"}
